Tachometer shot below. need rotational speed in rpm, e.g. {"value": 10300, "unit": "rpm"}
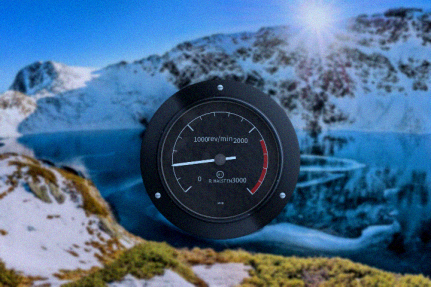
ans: {"value": 400, "unit": "rpm"}
